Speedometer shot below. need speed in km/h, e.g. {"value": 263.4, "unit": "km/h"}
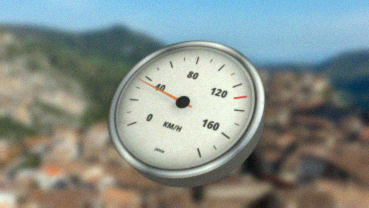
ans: {"value": 35, "unit": "km/h"}
